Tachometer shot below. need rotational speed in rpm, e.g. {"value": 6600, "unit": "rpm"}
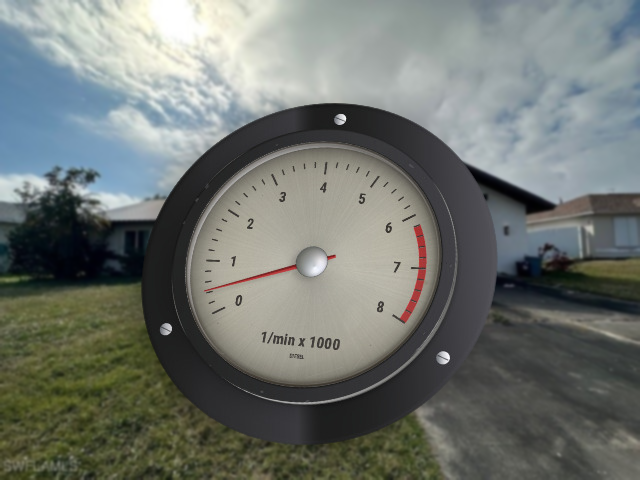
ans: {"value": 400, "unit": "rpm"}
